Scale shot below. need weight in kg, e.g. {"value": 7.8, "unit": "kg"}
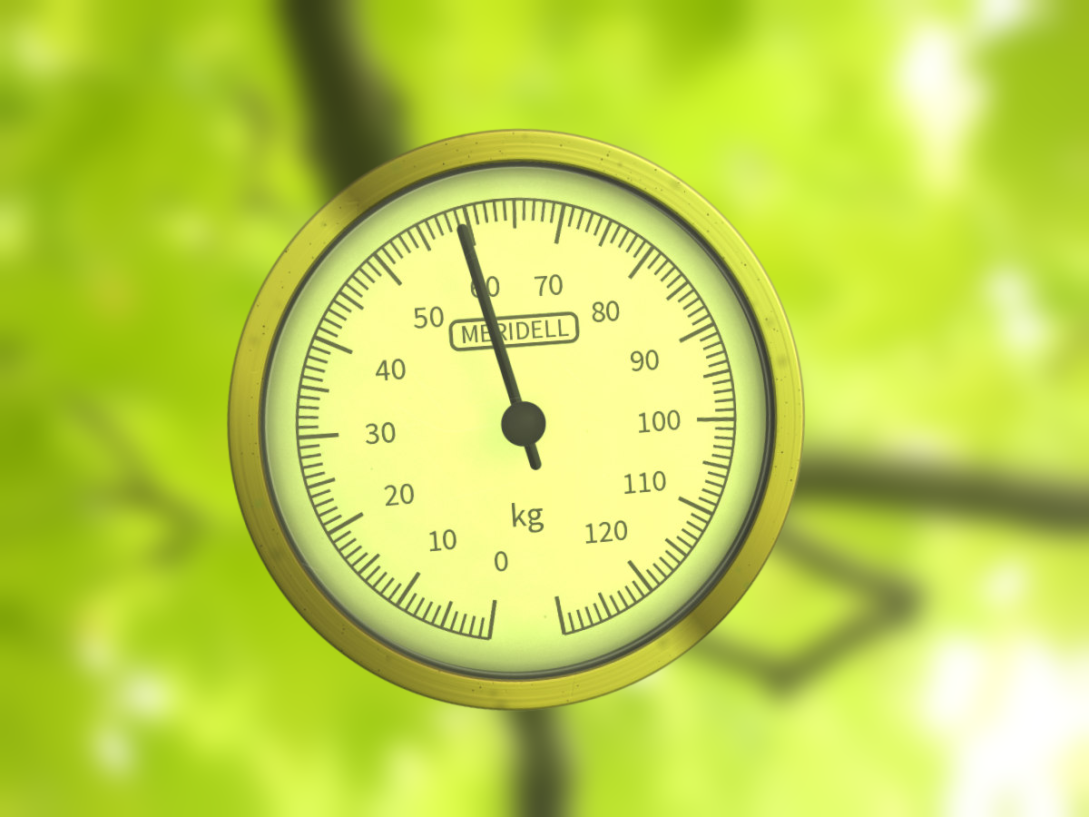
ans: {"value": 59, "unit": "kg"}
